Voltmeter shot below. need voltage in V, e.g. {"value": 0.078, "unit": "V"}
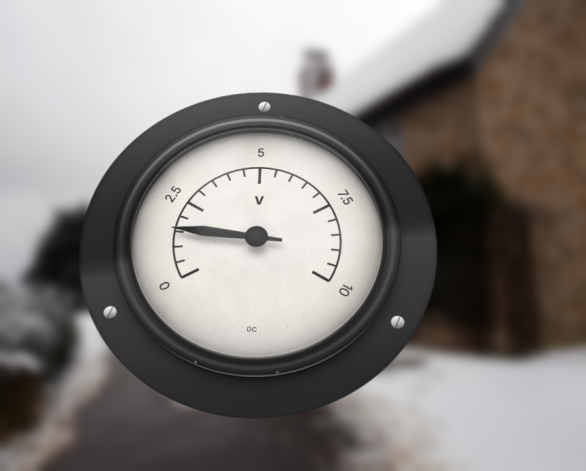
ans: {"value": 1.5, "unit": "V"}
